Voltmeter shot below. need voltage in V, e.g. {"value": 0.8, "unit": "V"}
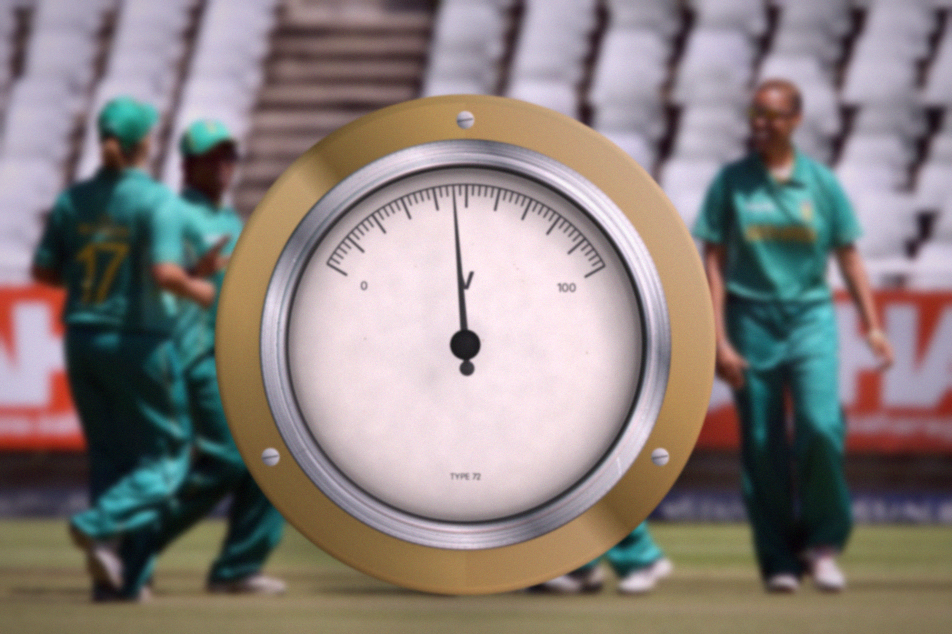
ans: {"value": 46, "unit": "V"}
